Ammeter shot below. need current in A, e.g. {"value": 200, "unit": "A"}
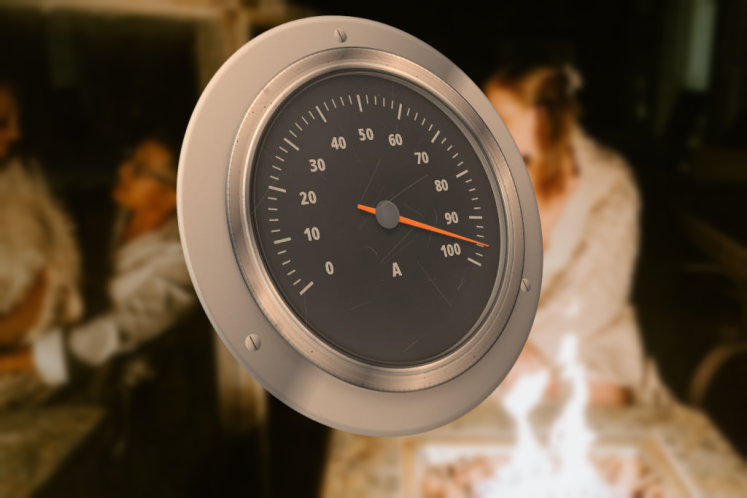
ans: {"value": 96, "unit": "A"}
